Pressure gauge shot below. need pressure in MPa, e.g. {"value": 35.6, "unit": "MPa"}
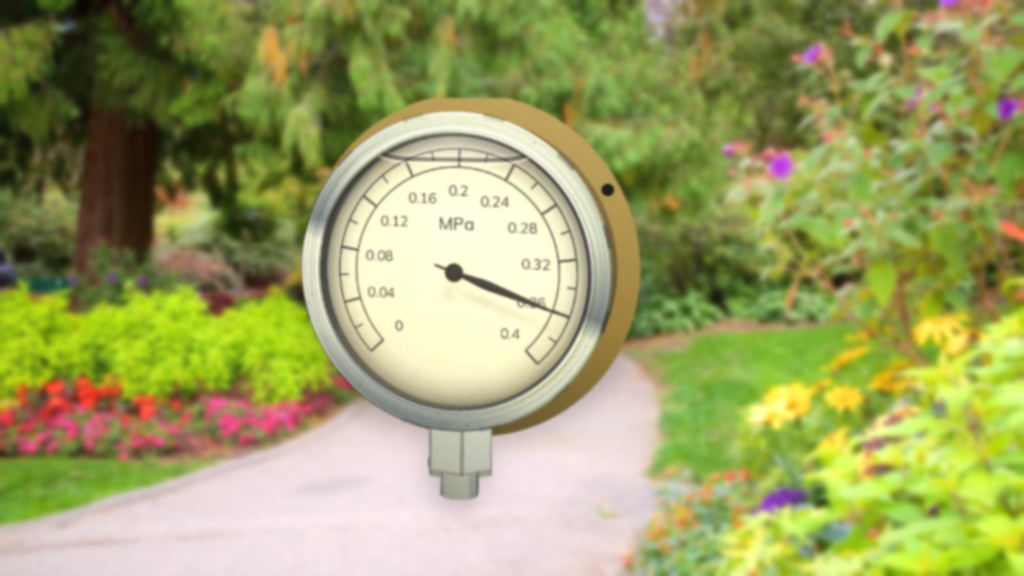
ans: {"value": 0.36, "unit": "MPa"}
